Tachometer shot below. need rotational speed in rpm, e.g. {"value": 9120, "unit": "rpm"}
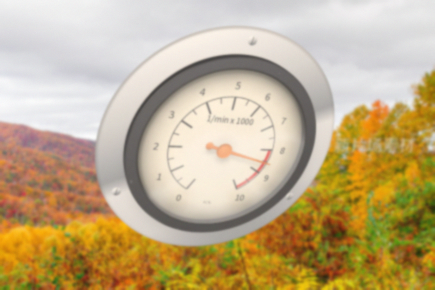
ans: {"value": 8500, "unit": "rpm"}
